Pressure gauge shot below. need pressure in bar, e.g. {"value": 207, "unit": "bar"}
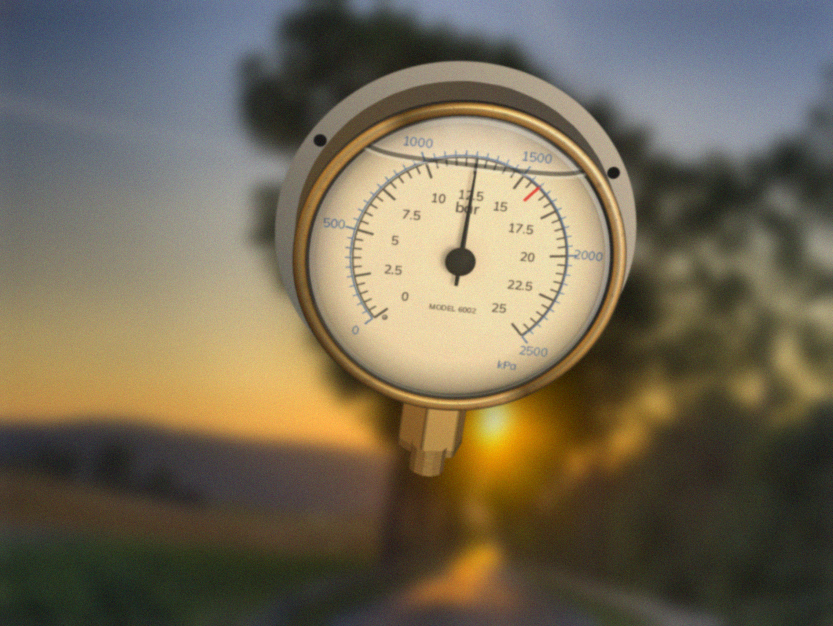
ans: {"value": 12.5, "unit": "bar"}
